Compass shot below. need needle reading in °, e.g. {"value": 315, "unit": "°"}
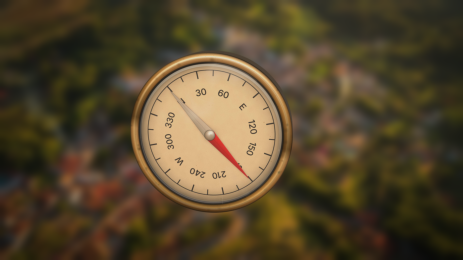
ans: {"value": 180, "unit": "°"}
